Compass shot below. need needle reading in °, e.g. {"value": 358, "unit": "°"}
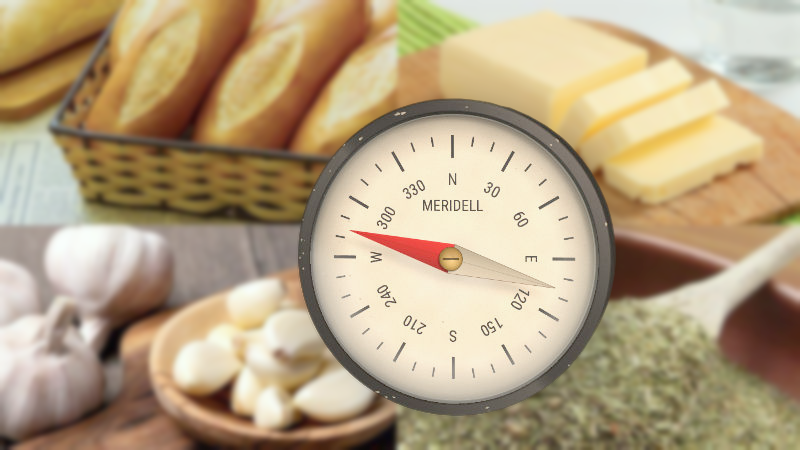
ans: {"value": 285, "unit": "°"}
